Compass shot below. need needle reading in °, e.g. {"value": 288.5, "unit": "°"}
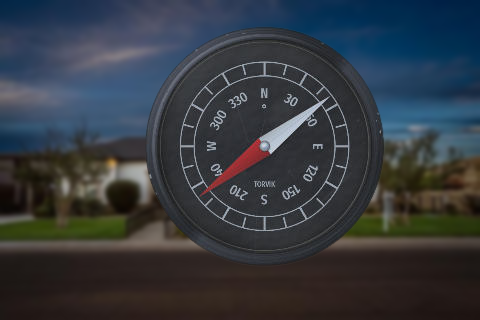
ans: {"value": 232.5, "unit": "°"}
